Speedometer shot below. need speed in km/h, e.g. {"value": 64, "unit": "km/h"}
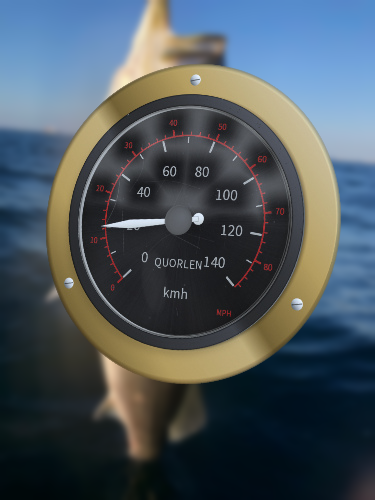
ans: {"value": 20, "unit": "km/h"}
